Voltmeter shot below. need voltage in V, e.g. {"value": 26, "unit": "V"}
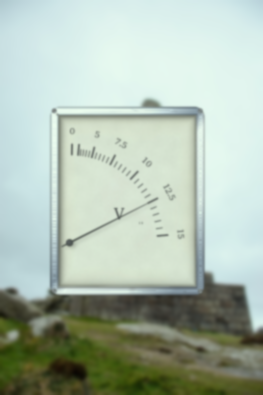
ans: {"value": 12.5, "unit": "V"}
